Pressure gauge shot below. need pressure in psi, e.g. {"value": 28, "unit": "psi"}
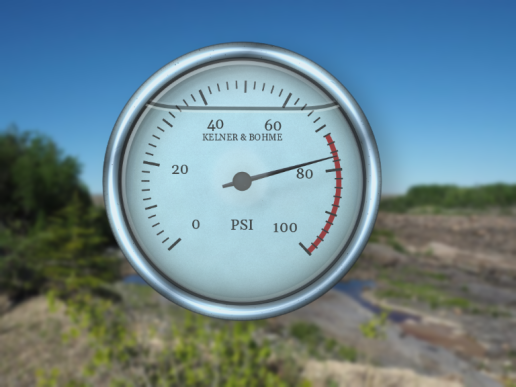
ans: {"value": 77, "unit": "psi"}
